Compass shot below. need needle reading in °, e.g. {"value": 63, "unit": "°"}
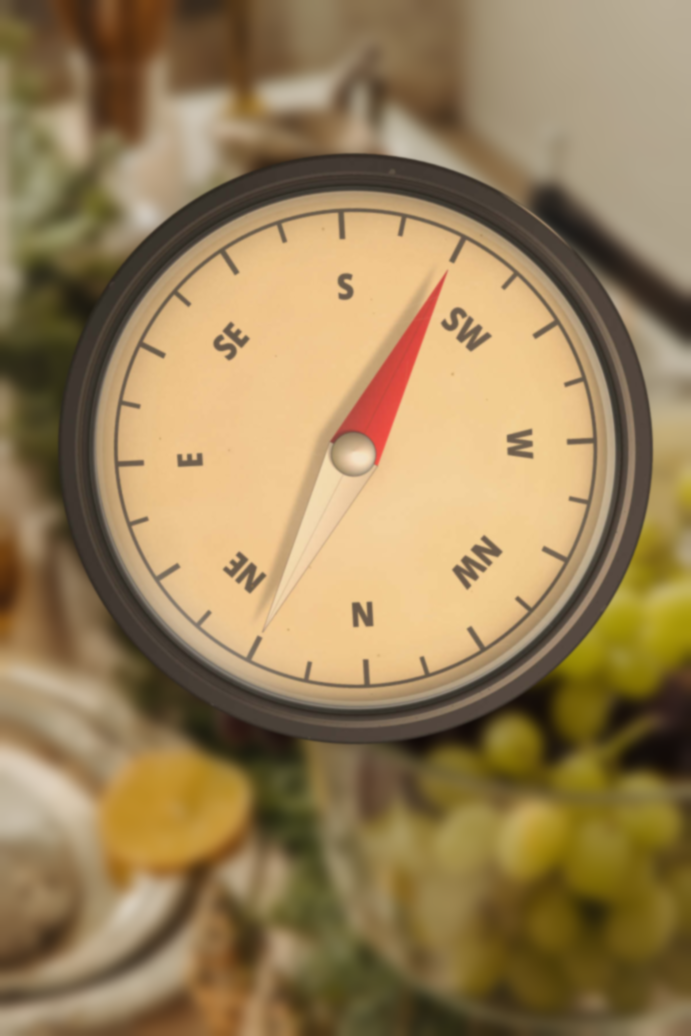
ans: {"value": 210, "unit": "°"}
